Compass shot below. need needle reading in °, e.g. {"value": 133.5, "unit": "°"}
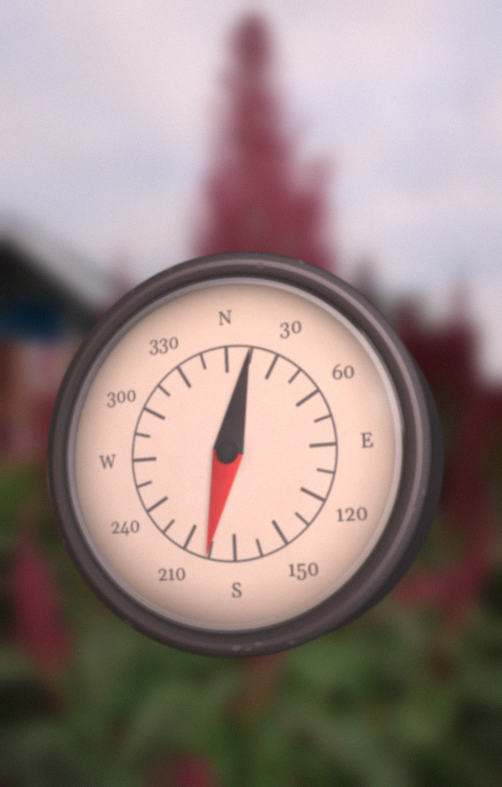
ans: {"value": 195, "unit": "°"}
